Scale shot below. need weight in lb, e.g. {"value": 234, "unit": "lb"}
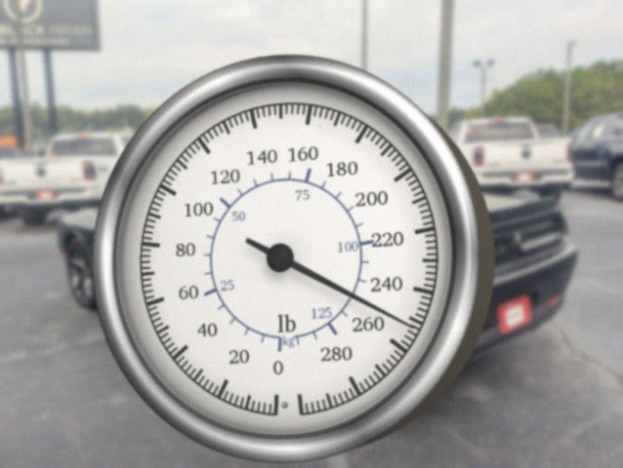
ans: {"value": 252, "unit": "lb"}
